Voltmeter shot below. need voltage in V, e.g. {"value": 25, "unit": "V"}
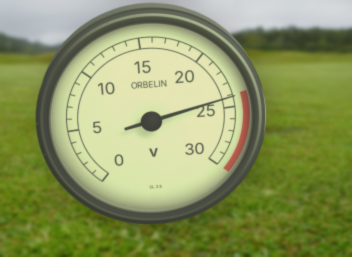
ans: {"value": 24, "unit": "V"}
